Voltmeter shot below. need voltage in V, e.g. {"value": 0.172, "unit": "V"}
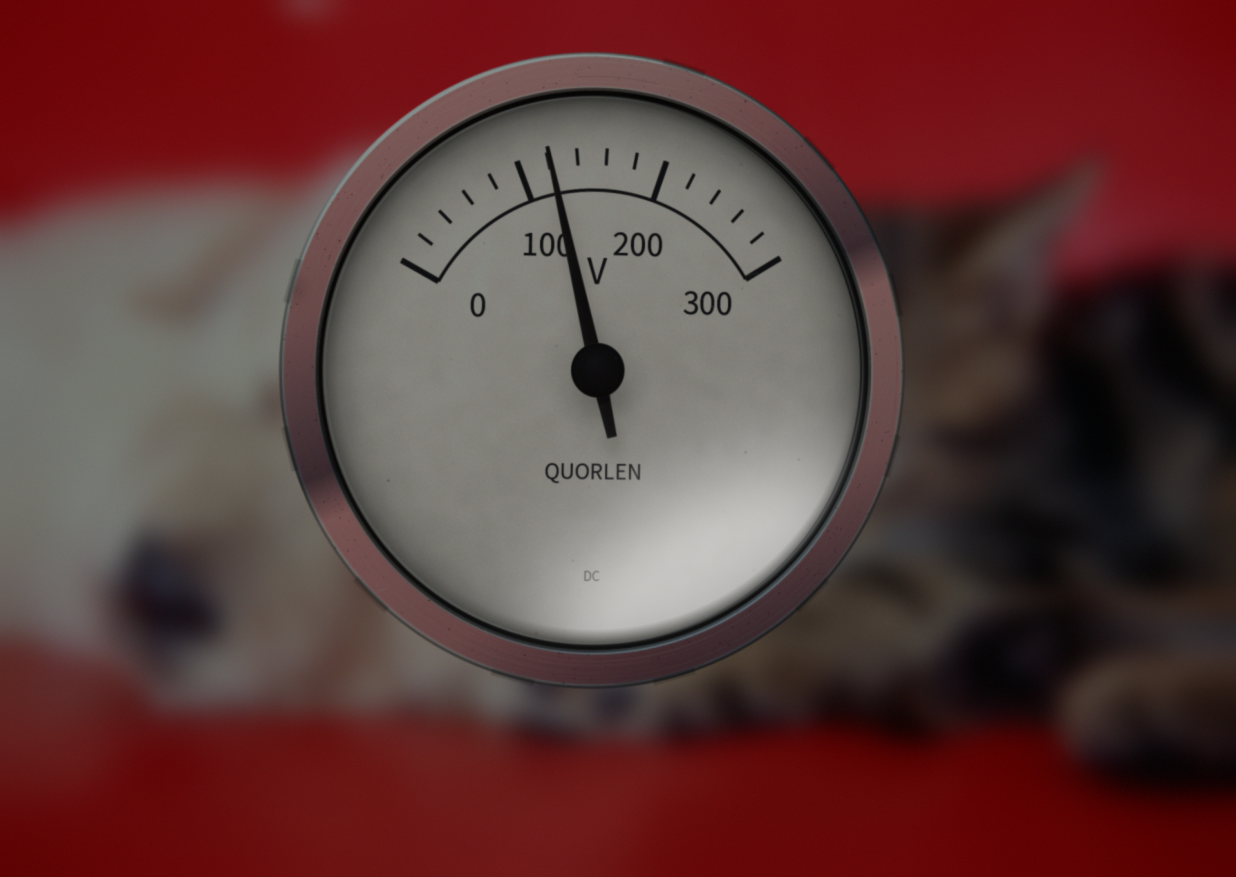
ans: {"value": 120, "unit": "V"}
